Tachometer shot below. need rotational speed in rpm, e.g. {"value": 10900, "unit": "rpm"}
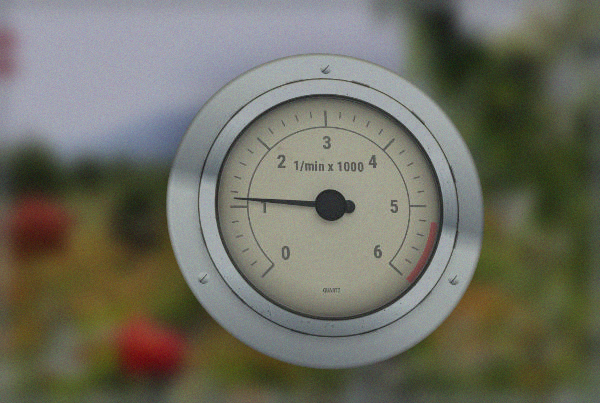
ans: {"value": 1100, "unit": "rpm"}
